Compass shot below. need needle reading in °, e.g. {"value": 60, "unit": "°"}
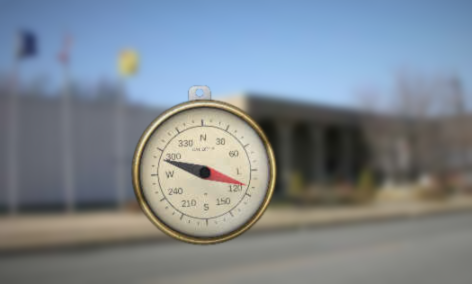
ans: {"value": 110, "unit": "°"}
